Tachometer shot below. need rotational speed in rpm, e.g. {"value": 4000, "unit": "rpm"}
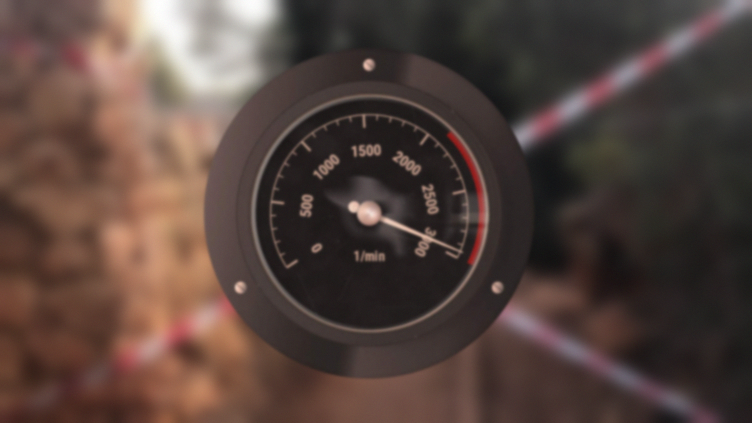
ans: {"value": 2950, "unit": "rpm"}
